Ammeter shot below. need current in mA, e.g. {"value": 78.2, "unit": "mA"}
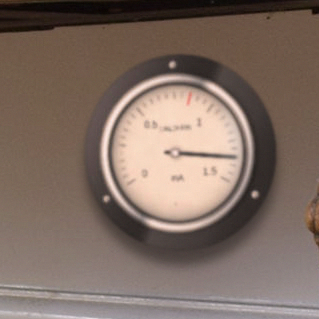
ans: {"value": 1.35, "unit": "mA"}
